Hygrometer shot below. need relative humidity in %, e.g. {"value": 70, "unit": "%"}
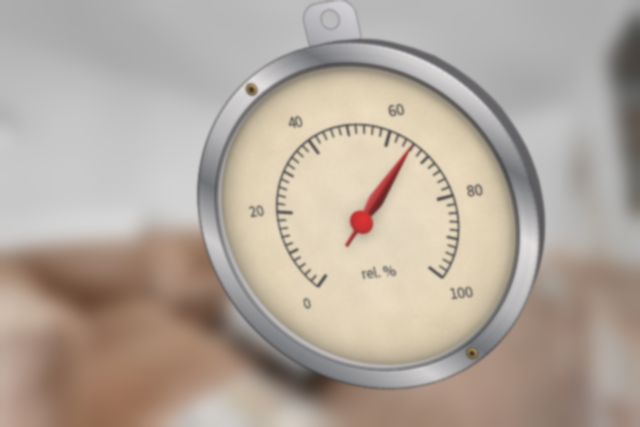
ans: {"value": 66, "unit": "%"}
